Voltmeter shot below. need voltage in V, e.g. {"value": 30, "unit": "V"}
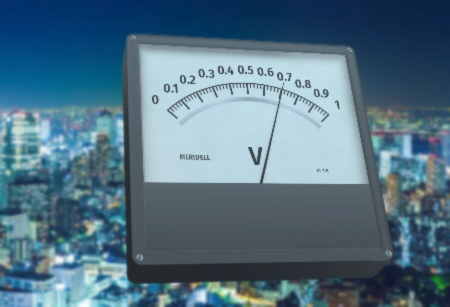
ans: {"value": 0.7, "unit": "V"}
